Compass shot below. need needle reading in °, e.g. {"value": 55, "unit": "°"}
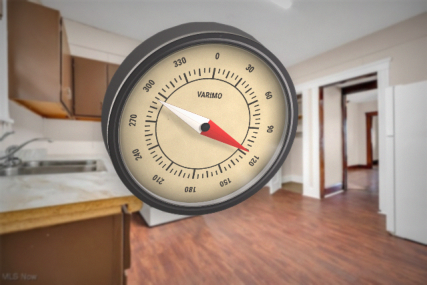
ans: {"value": 115, "unit": "°"}
